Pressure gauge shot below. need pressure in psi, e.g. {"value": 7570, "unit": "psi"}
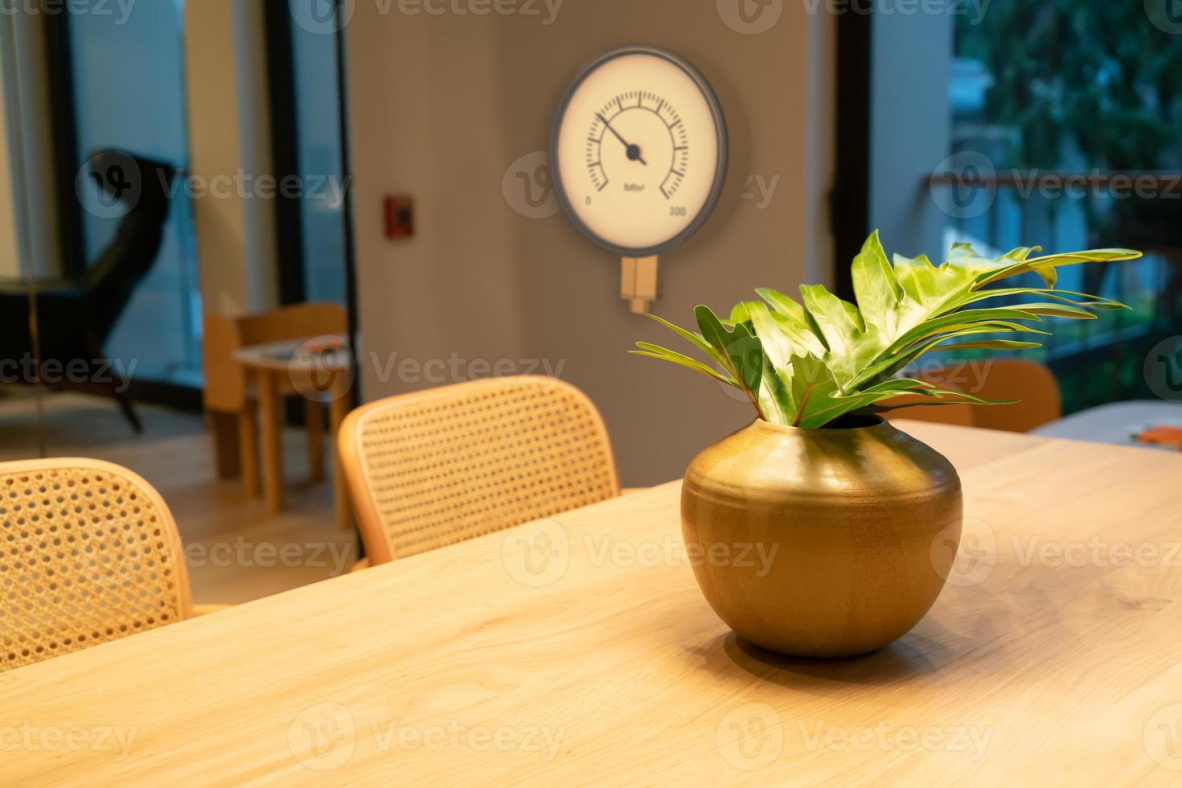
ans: {"value": 30, "unit": "psi"}
